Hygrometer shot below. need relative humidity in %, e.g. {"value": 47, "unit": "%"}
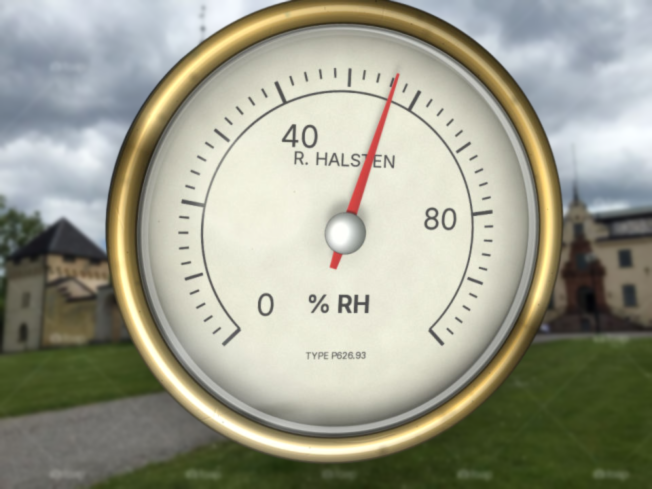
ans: {"value": 56, "unit": "%"}
